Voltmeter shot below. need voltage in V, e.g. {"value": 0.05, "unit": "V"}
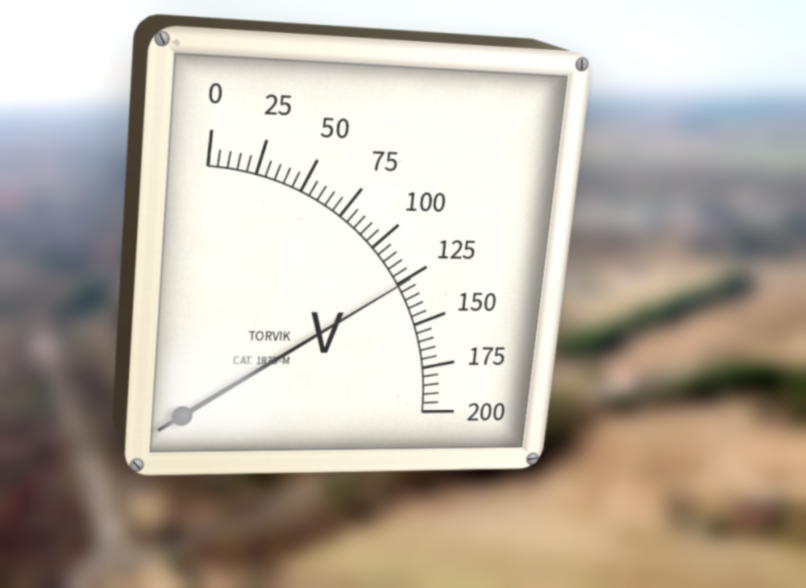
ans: {"value": 125, "unit": "V"}
